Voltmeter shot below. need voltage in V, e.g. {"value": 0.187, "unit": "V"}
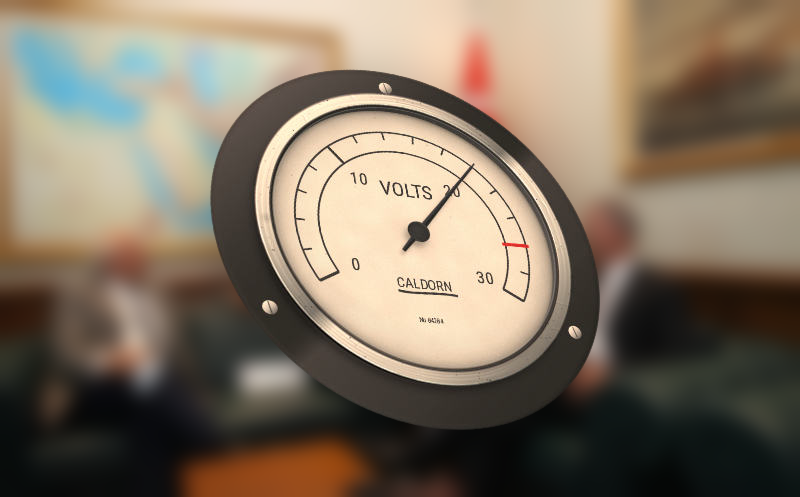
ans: {"value": 20, "unit": "V"}
